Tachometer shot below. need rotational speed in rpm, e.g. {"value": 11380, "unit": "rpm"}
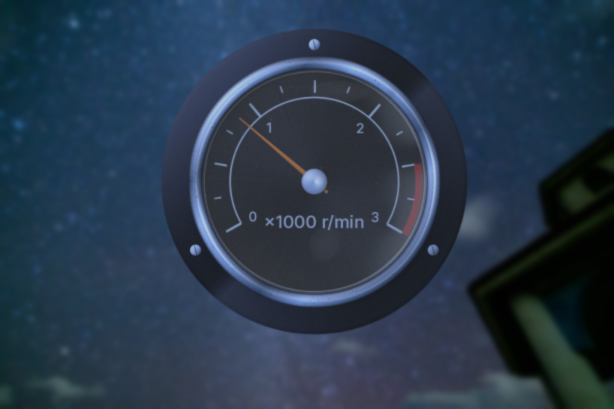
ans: {"value": 875, "unit": "rpm"}
